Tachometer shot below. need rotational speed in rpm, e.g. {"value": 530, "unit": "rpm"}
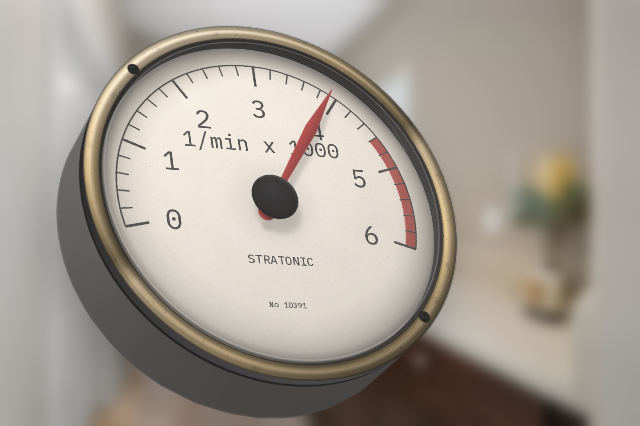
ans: {"value": 3900, "unit": "rpm"}
